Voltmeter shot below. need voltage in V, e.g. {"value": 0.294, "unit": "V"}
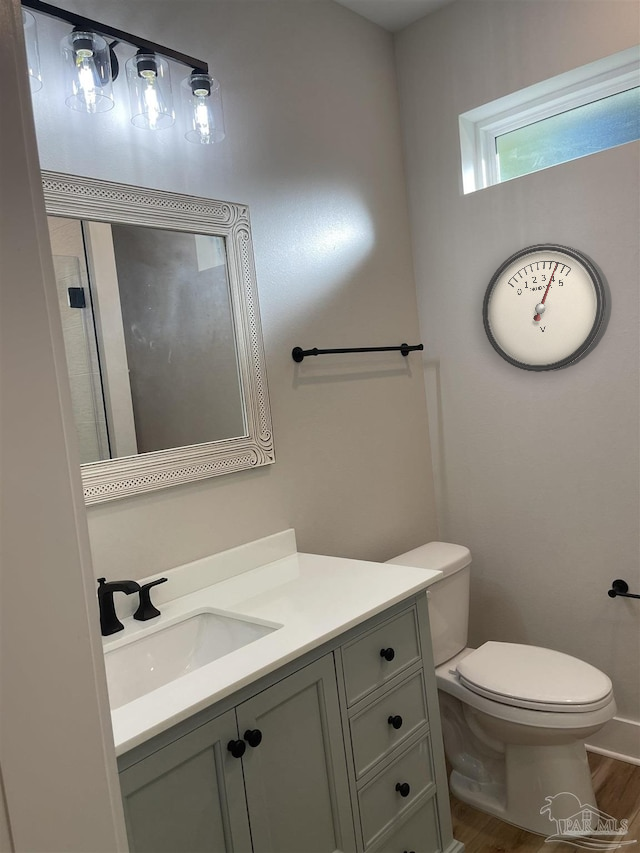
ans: {"value": 4, "unit": "V"}
